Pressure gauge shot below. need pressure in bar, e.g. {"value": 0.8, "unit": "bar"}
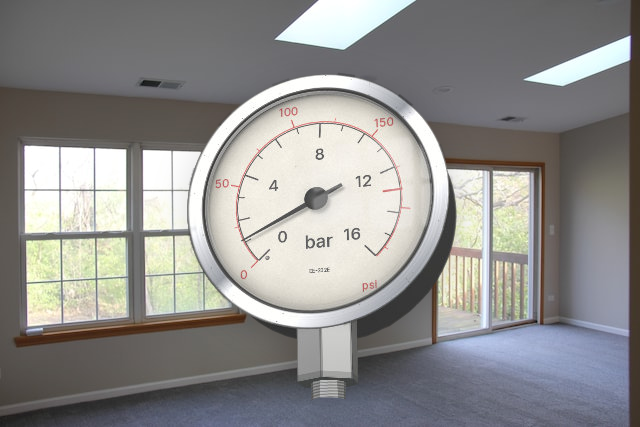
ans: {"value": 1, "unit": "bar"}
